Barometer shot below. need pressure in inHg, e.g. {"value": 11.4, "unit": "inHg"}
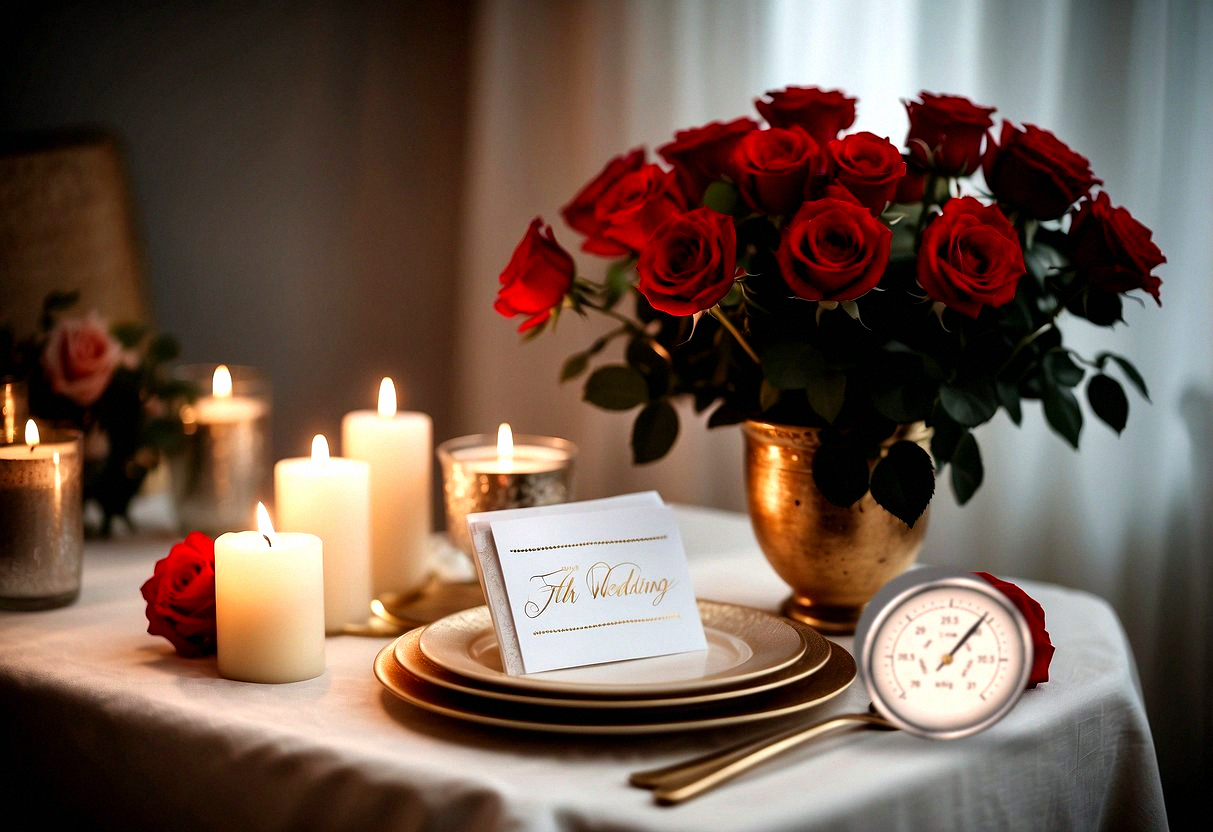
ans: {"value": 29.9, "unit": "inHg"}
